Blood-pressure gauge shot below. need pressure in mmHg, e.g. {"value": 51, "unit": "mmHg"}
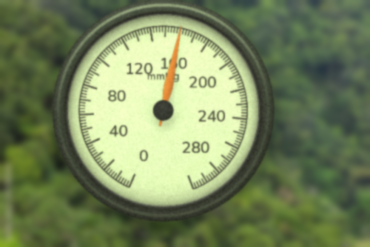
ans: {"value": 160, "unit": "mmHg"}
